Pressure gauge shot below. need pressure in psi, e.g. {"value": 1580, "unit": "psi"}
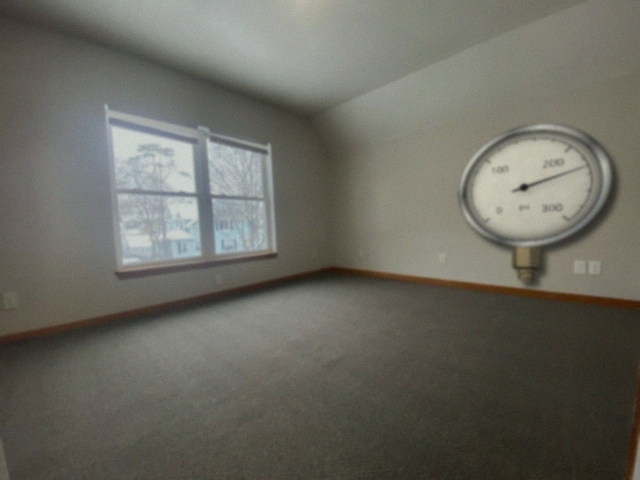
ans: {"value": 230, "unit": "psi"}
